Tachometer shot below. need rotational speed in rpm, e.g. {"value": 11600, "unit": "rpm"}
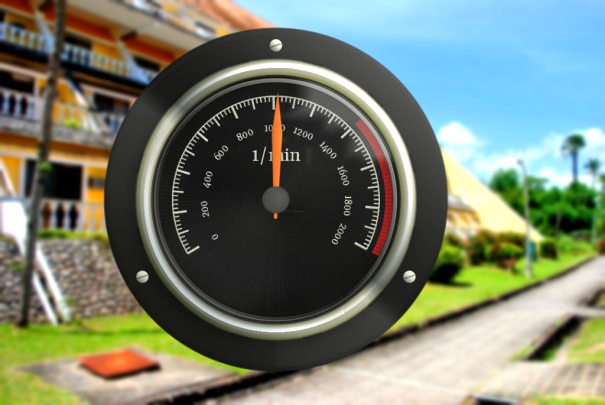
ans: {"value": 1020, "unit": "rpm"}
